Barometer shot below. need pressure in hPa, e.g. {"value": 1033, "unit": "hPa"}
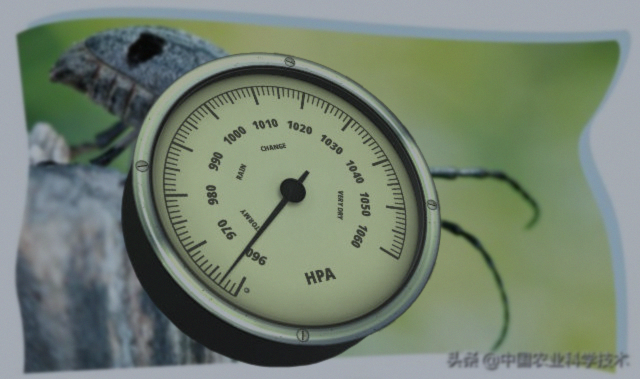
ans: {"value": 963, "unit": "hPa"}
